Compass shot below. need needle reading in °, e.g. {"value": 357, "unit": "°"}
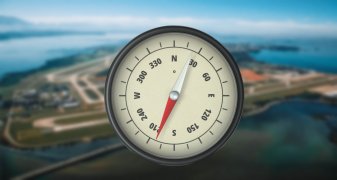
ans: {"value": 202.5, "unit": "°"}
